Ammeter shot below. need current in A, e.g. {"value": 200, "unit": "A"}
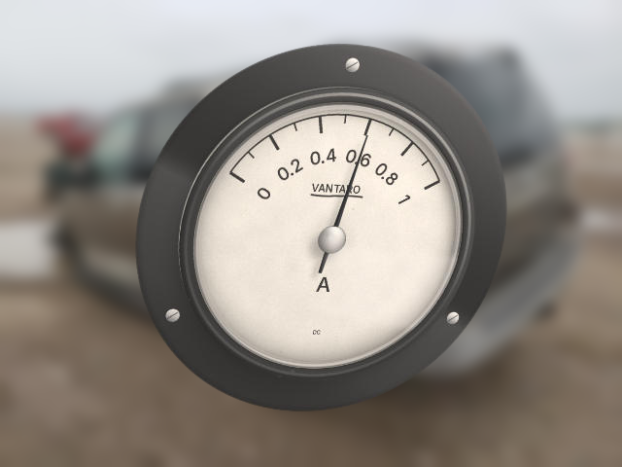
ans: {"value": 0.6, "unit": "A"}
